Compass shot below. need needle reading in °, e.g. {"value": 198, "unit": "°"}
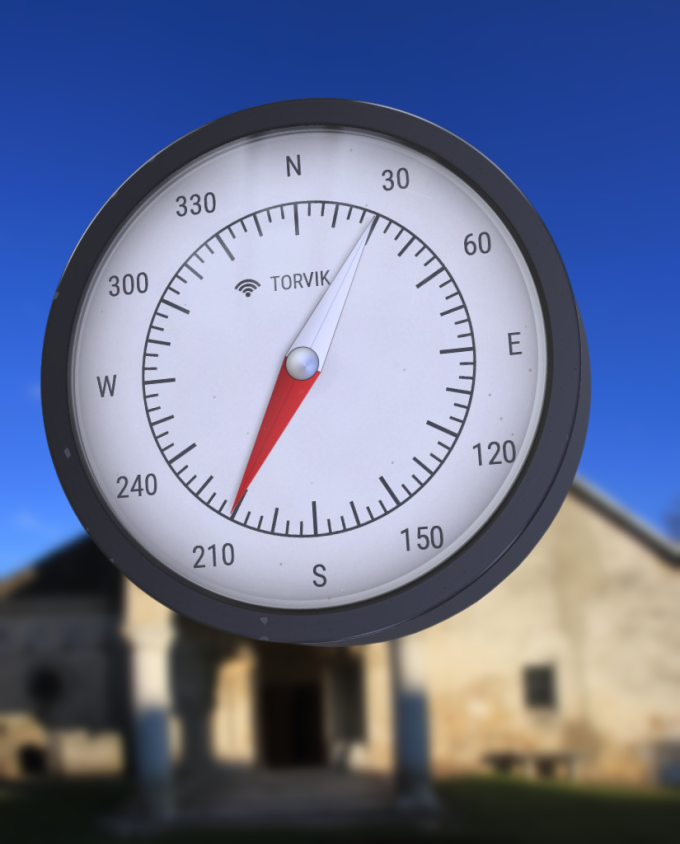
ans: {"value": 210, "unit": "°"}
